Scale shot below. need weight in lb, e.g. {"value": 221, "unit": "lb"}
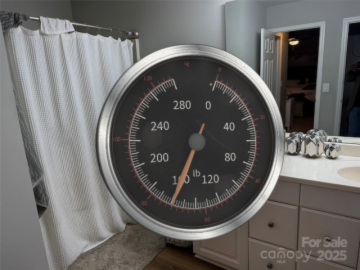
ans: {"value": 160, "unit": "lb"}
